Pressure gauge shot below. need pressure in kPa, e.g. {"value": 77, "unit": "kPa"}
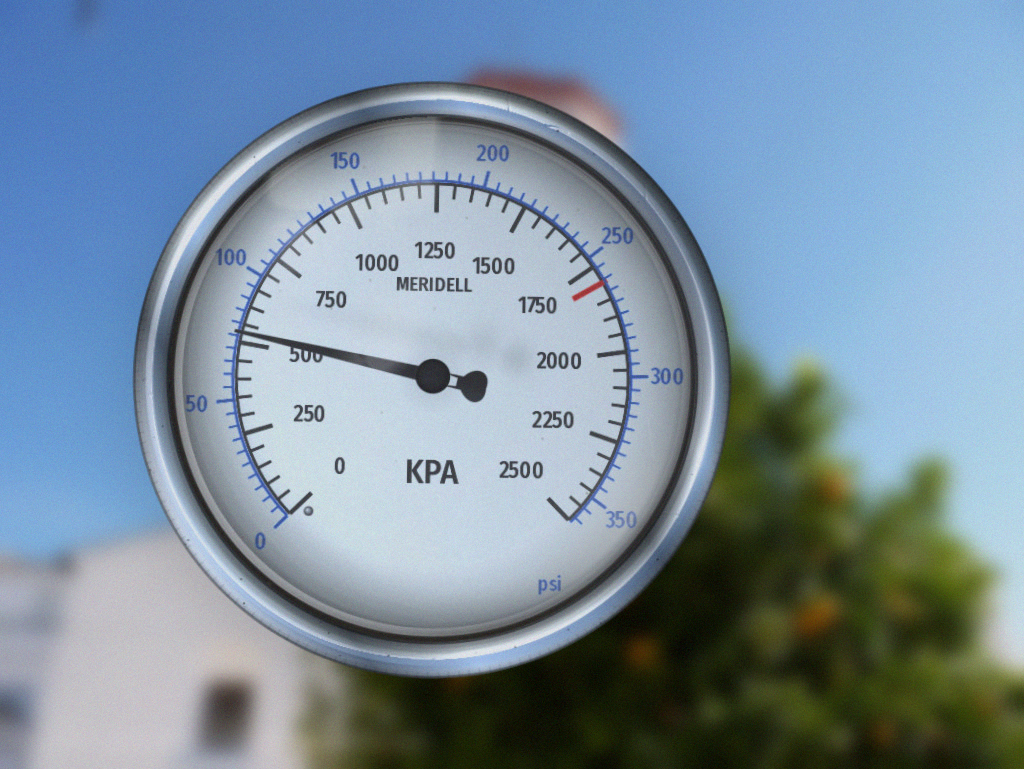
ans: {"value": 525, "unit": "kPa"}
